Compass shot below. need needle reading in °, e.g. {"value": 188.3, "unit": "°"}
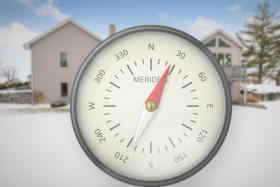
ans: {"value": 25, "unit": "°"}
